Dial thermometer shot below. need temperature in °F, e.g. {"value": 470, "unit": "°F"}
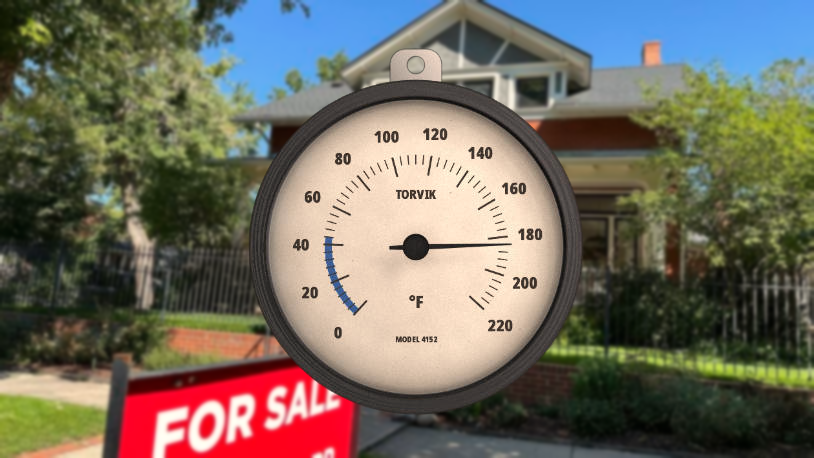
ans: {"value": 184, "unit": "°F"}
